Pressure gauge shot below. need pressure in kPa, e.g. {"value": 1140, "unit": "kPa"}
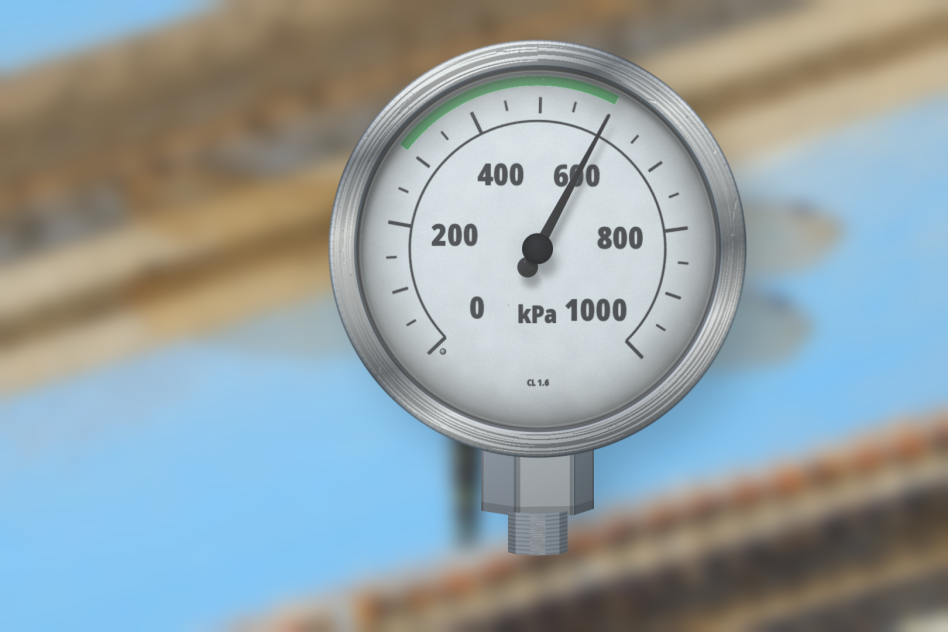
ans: {"value": 600, "unit": "kPa"}
